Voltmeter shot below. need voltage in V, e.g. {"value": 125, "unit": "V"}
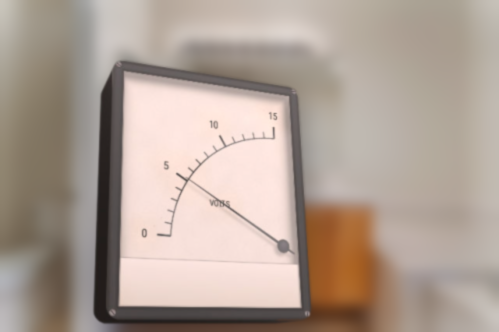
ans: {"value": 5, "unit": "V"}
